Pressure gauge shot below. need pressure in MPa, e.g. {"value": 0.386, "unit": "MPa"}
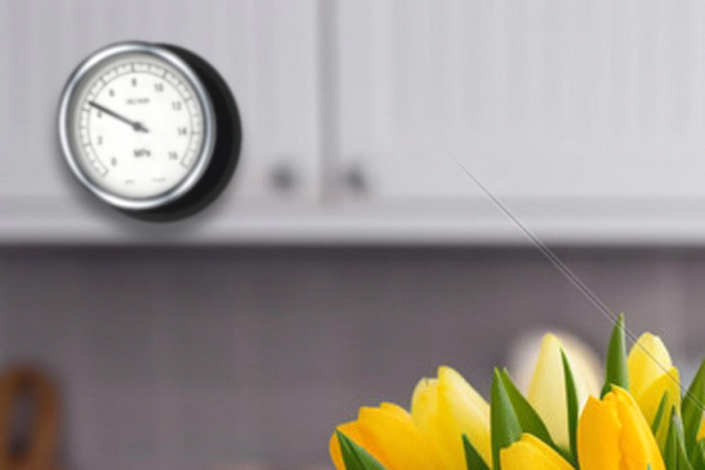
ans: {"value": 4.5, "unit": "MPa"}
